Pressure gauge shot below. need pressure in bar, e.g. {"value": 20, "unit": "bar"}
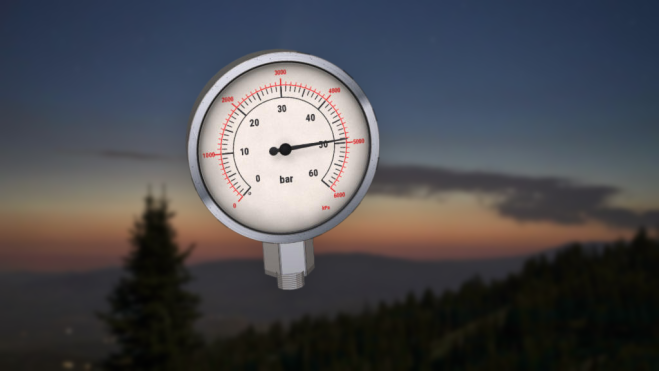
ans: {"value": 49, "unit": "bar"}
